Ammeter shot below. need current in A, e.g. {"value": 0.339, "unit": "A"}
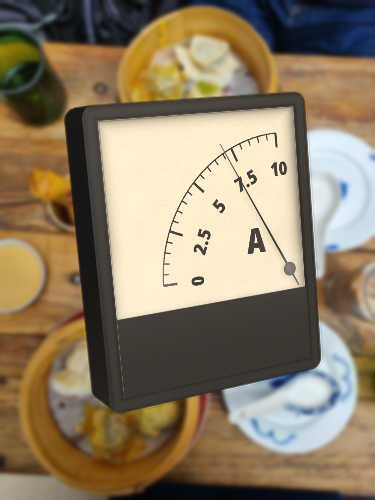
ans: {"value": 7, "unit": "A"}
